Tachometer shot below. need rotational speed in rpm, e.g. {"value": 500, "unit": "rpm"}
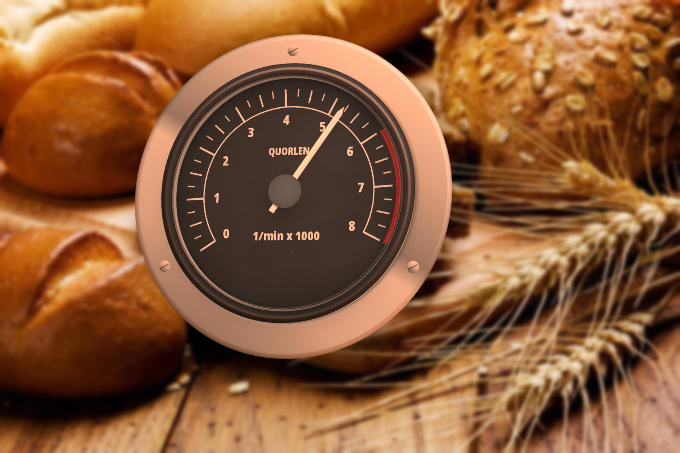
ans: {"value": 5250, "unit": "rpm"}
